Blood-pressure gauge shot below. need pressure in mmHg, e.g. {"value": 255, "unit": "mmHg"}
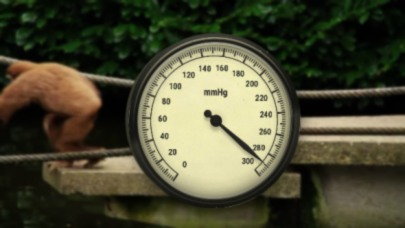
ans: {"value": 290, "unit": "mmHg"}
